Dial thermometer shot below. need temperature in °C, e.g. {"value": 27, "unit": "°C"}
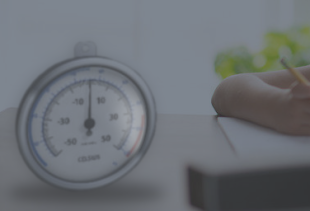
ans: {"value": 0, "unit": "°C"}
